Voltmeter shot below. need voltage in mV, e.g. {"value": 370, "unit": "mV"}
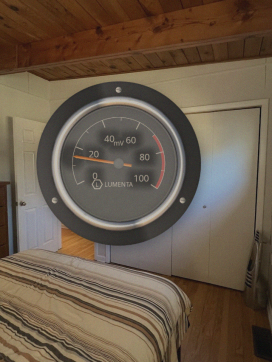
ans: {"value": 15, "unit": "mV"}
